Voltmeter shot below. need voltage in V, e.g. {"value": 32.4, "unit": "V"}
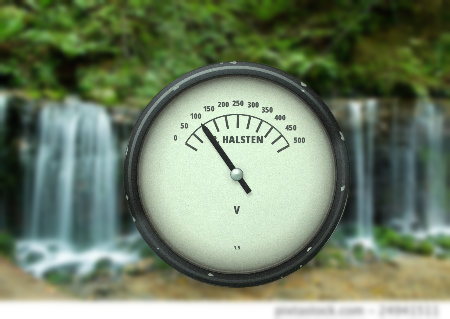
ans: {"value": 100, "unit": "V"}
